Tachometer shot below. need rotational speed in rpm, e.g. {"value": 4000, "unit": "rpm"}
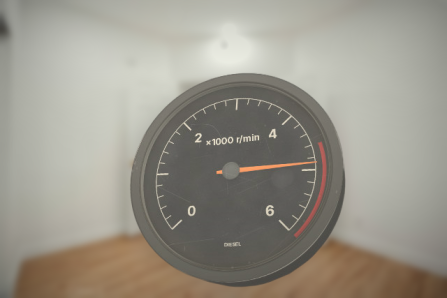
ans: {"value": 4900, "unit": "rpm"}
